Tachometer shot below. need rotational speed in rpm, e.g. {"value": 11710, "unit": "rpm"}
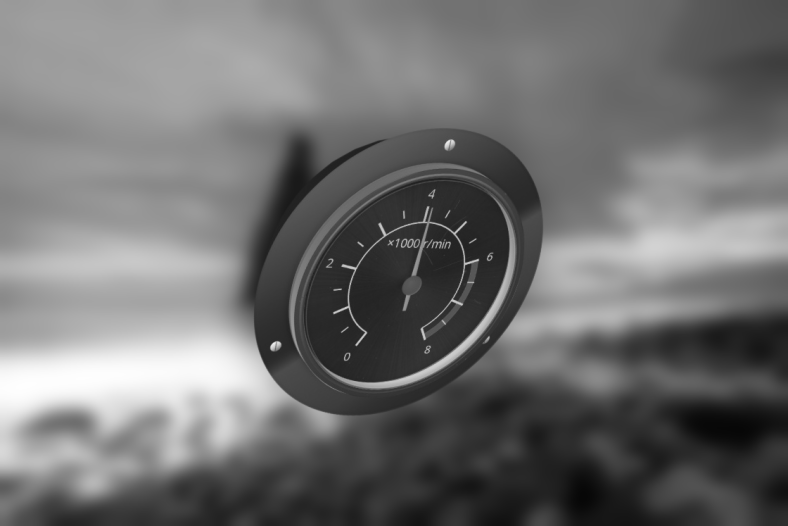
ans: {"value": 4000, "unit": "rpm"}
